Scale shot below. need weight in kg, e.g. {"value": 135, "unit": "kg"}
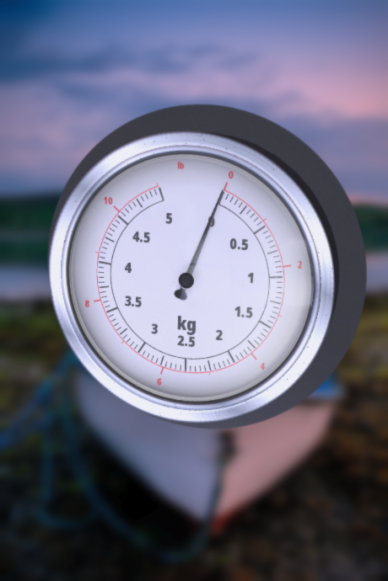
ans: {"value": 0, "unit": "kg"}
